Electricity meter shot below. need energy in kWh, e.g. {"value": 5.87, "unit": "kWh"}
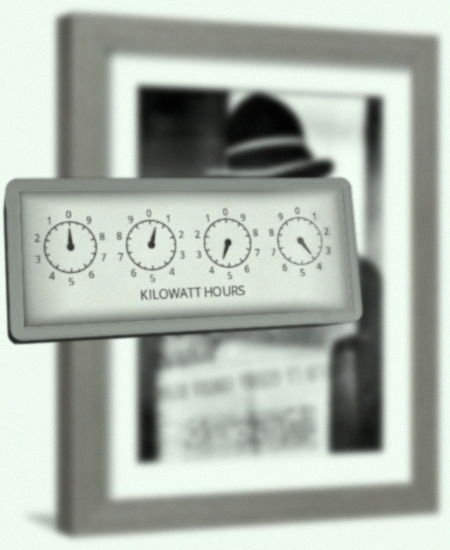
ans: {"value": 44, "unit": "kWh"}
